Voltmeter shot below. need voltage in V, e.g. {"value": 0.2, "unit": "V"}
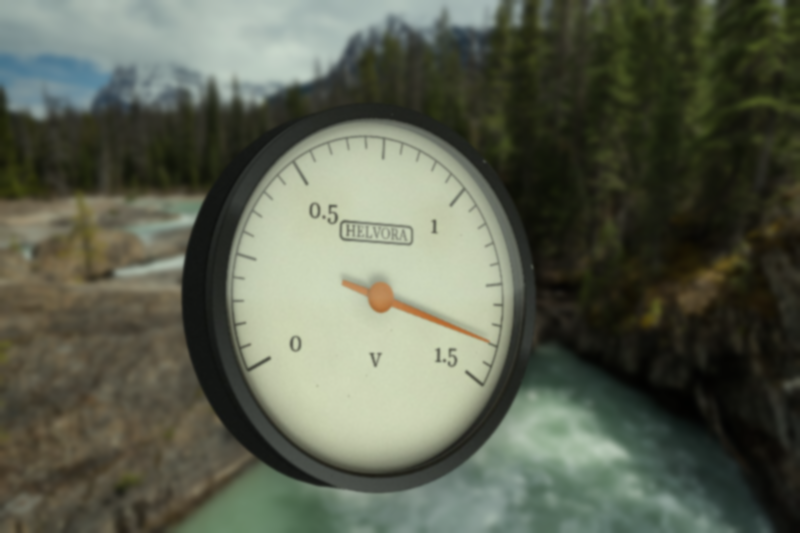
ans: {"value": 1.4, "unit": "V"}
